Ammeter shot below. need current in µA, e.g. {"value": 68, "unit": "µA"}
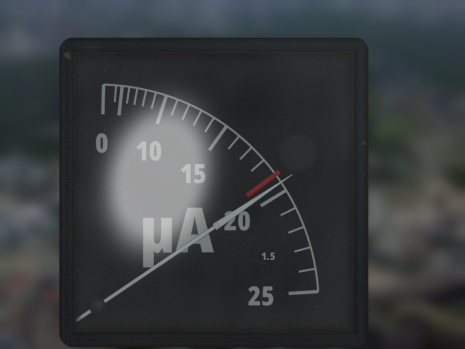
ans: {"value": 19.5, "unit": "µA"}
